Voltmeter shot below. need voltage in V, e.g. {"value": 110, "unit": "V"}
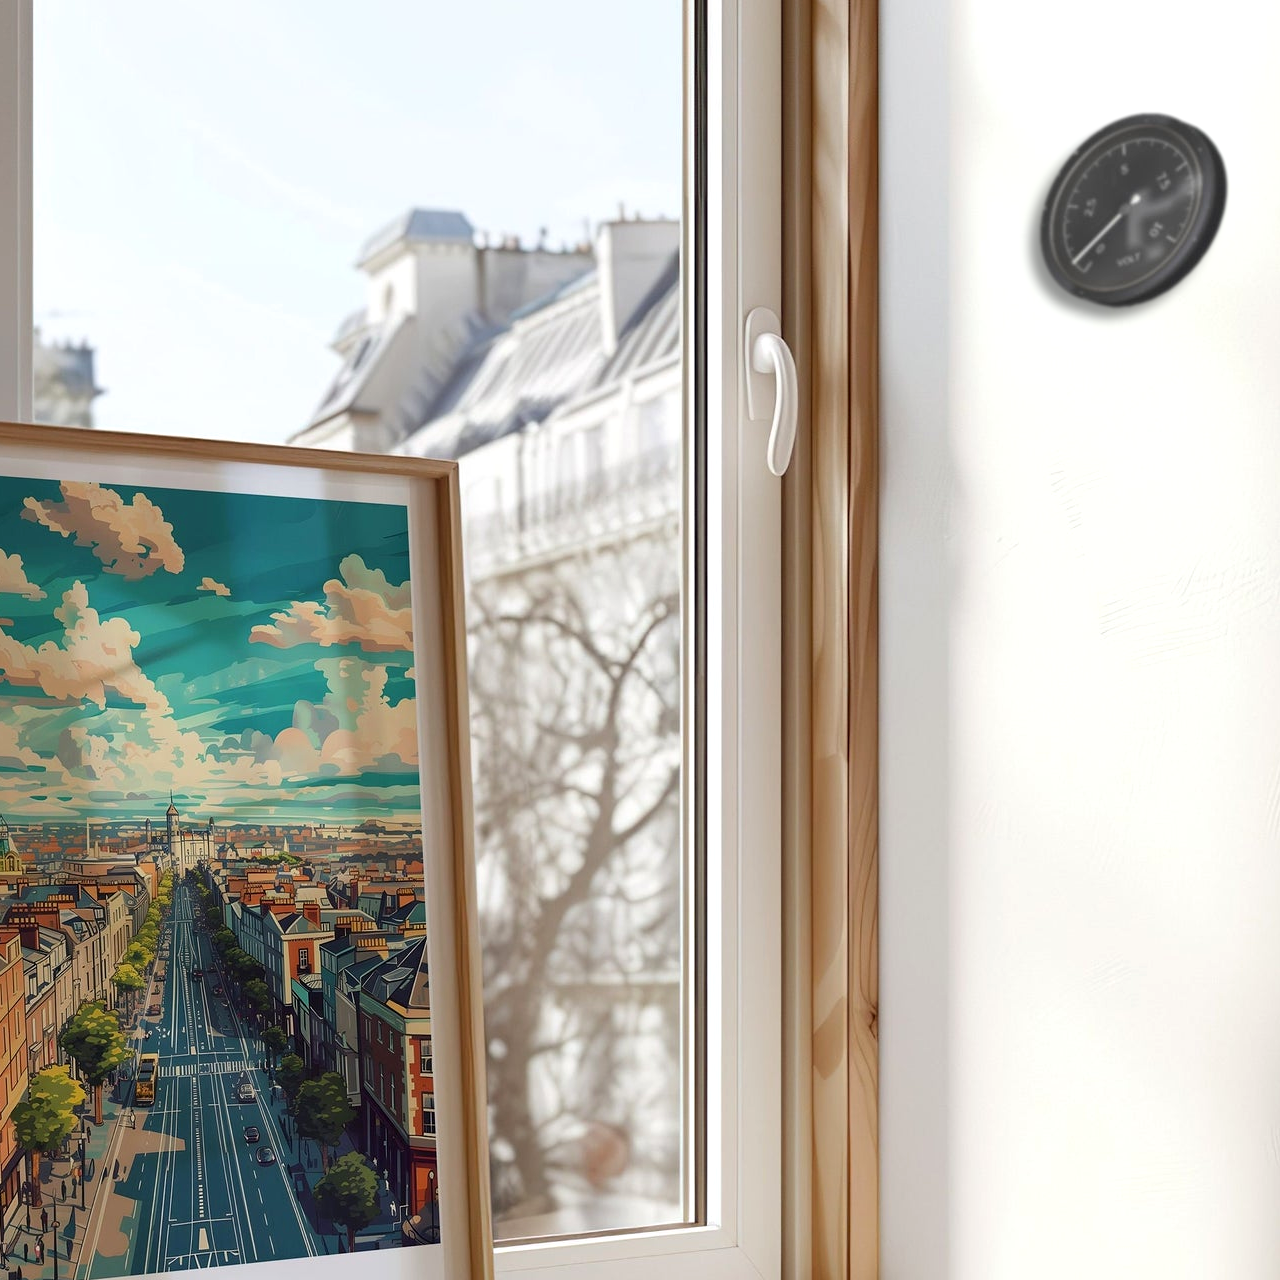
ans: {"value": 0.5, "unit": "V"}
